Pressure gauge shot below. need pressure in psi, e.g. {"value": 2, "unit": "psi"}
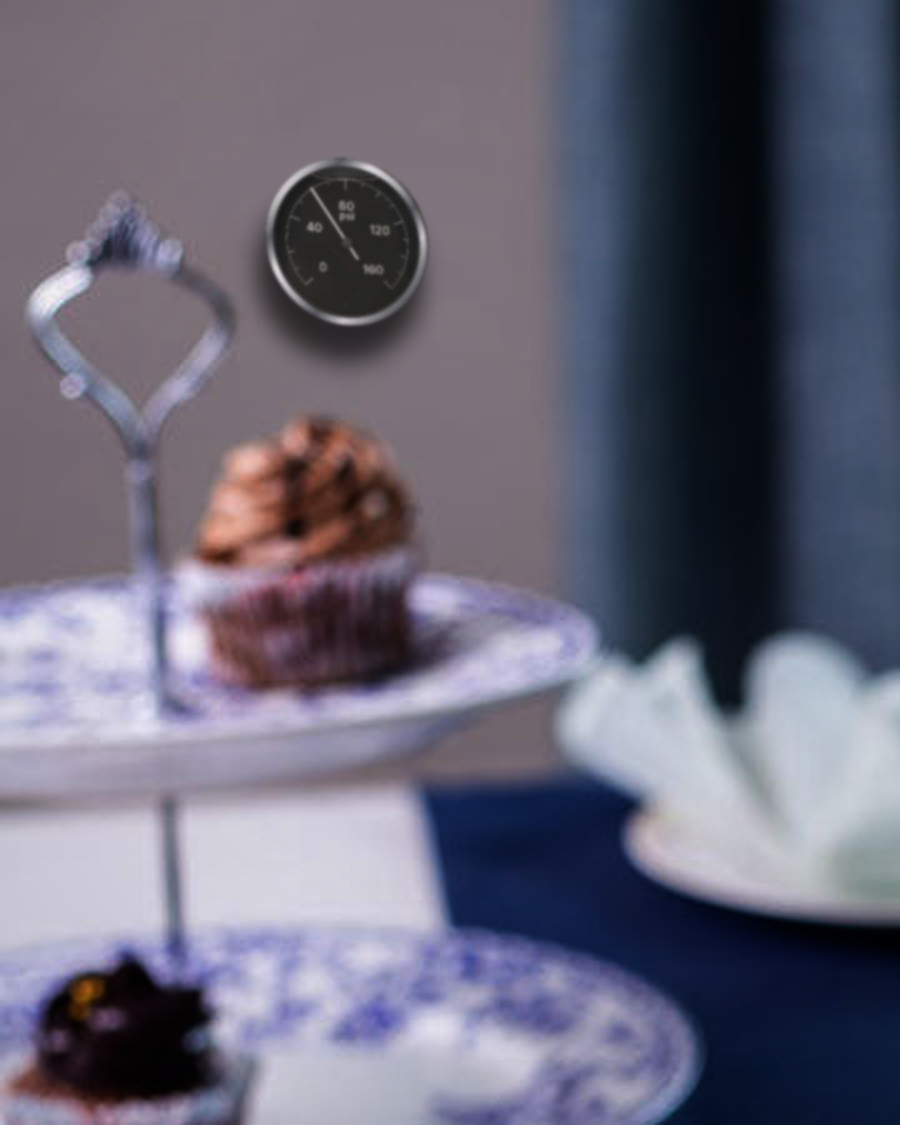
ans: {"value": 60, "unit": "psi"}
